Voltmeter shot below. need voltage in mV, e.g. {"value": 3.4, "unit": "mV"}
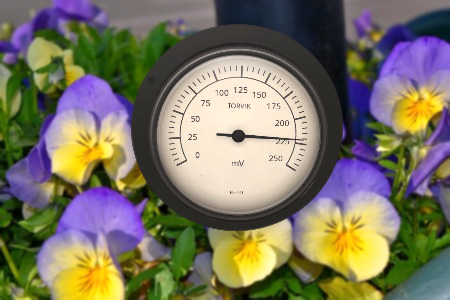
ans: {"value": 220, "unit": "mV"}
